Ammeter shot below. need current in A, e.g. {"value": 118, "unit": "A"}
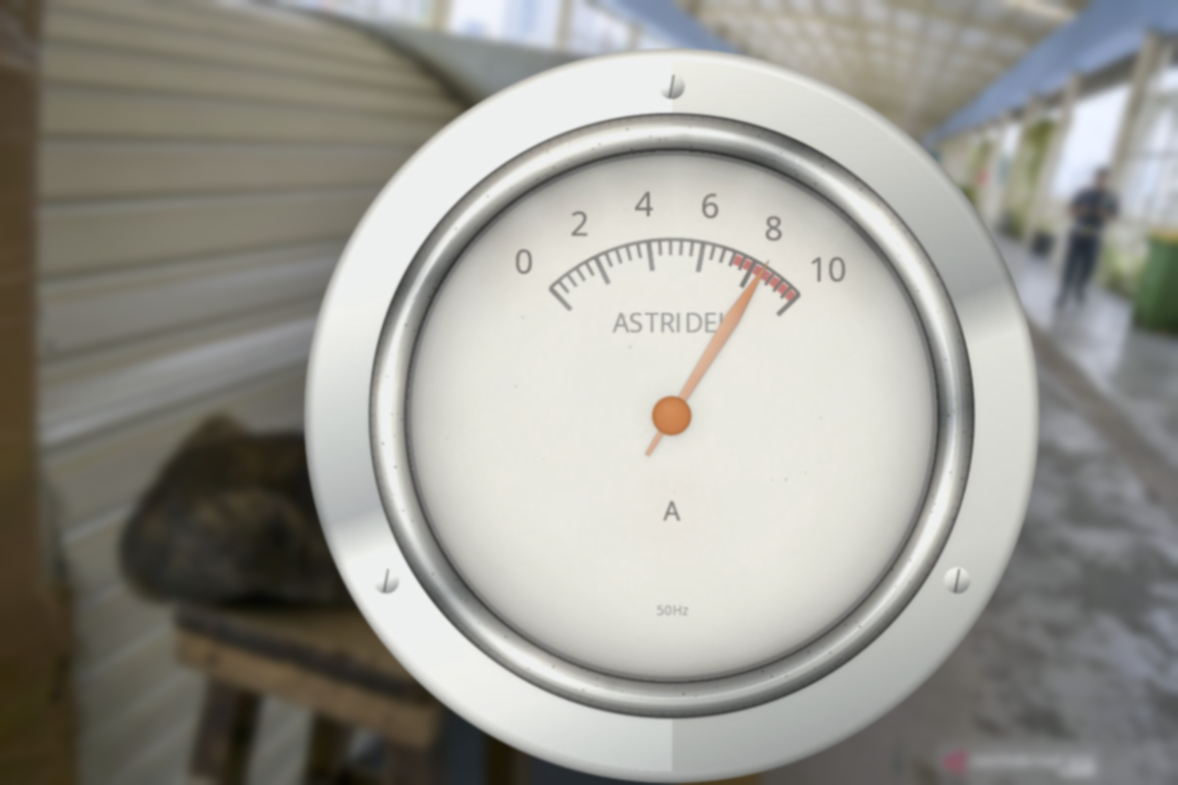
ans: {"value": 8.4, "unit": "A"}
